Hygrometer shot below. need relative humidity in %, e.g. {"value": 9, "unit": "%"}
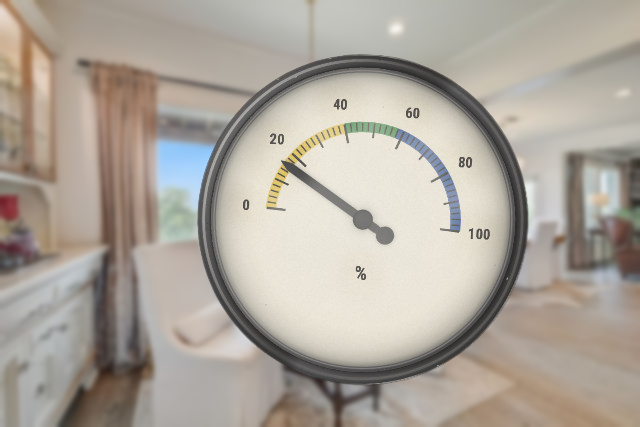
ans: {"value": 16, "unit": "%"}
